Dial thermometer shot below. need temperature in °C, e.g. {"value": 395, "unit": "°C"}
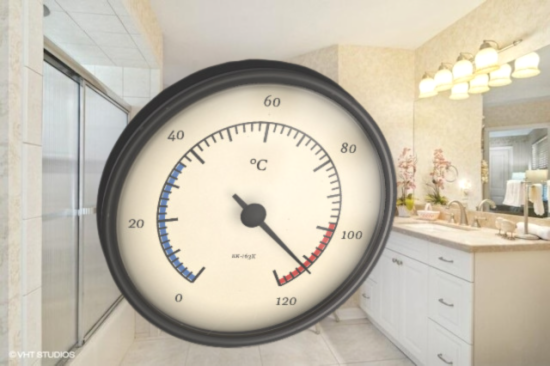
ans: {"value": 112, "unit": "°C"}
